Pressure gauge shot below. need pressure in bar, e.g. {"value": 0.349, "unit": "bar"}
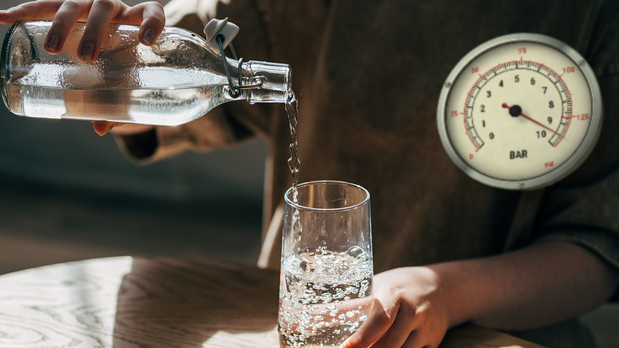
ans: {"value": 9.5, "unit": "bar"}
